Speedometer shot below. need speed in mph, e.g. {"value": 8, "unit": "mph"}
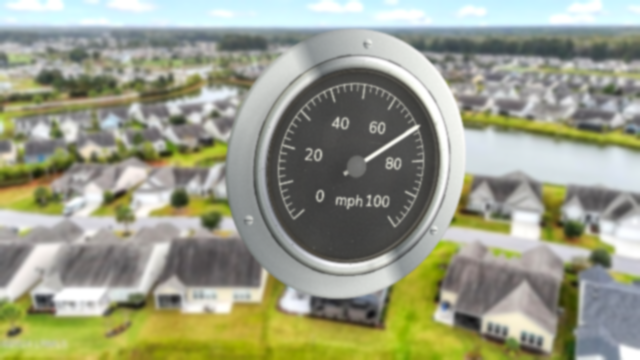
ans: {"value": 70, "unit": "mph"}
